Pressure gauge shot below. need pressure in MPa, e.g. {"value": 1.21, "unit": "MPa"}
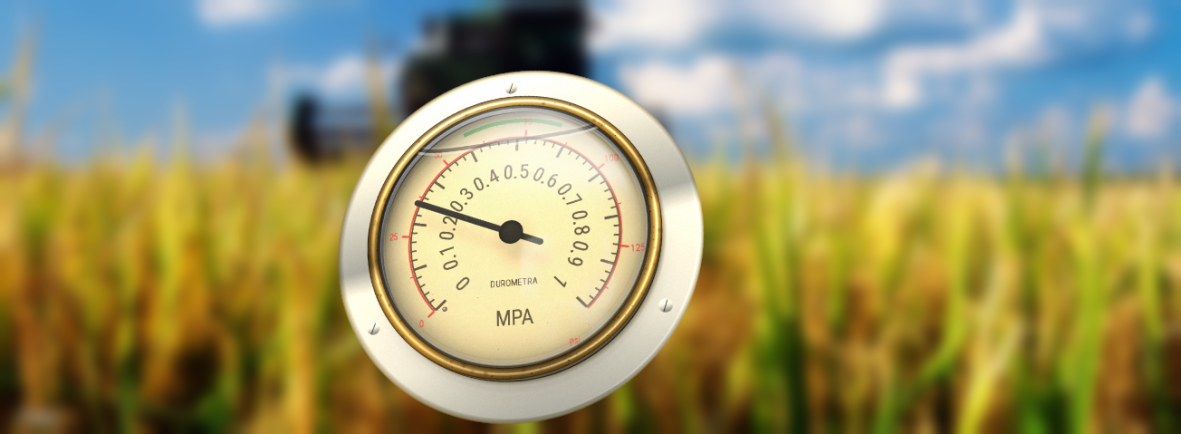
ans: {"value": 0.24, "unit": "MPa"}
